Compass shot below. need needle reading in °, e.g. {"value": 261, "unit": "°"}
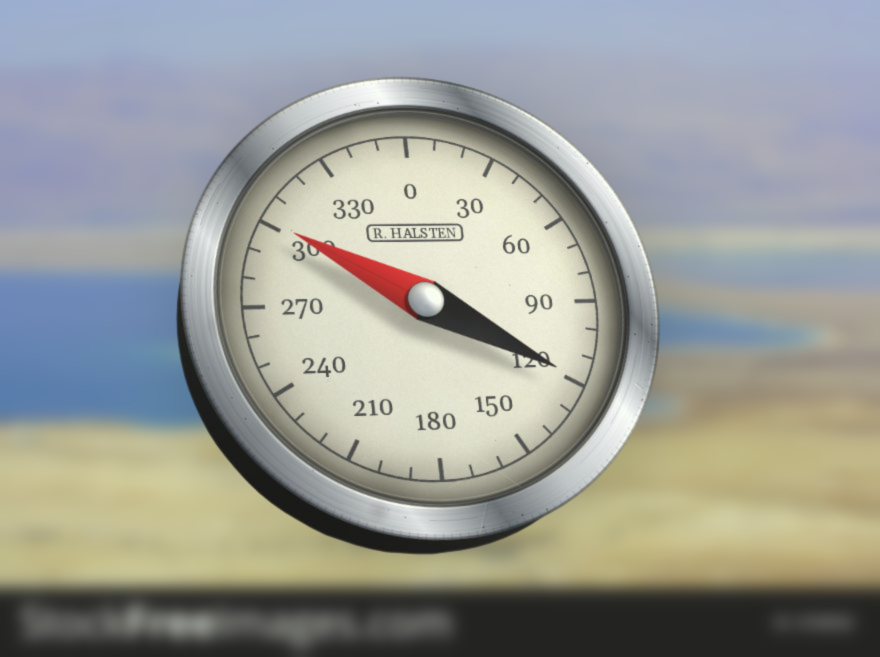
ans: {"value": 300, "unit": "°"}
